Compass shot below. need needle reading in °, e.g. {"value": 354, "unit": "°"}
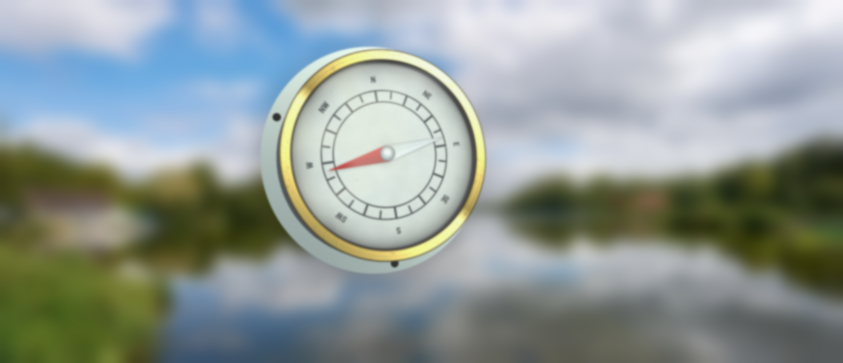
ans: {"value": 262.5, "unit": "°"}
